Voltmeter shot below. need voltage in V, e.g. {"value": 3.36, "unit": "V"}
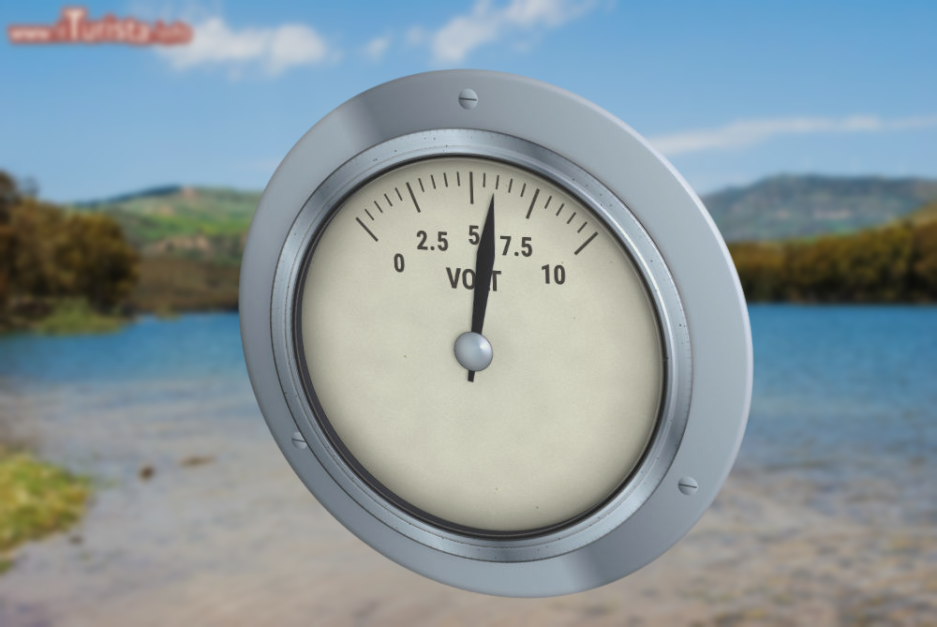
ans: {"value": 6, "unit": "V"}
